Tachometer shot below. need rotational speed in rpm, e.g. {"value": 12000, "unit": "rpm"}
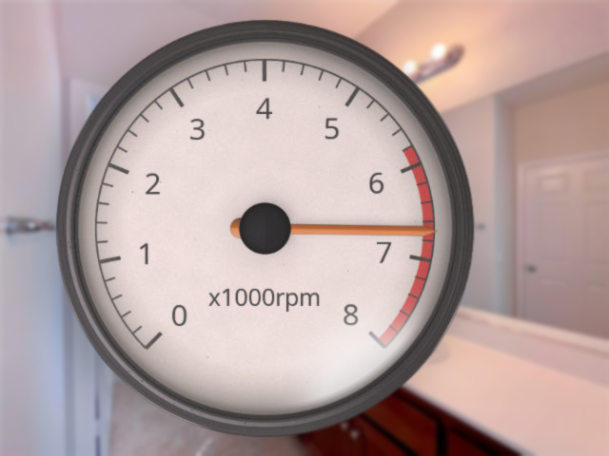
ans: {"value": 6700, "unit": "rpm"}
